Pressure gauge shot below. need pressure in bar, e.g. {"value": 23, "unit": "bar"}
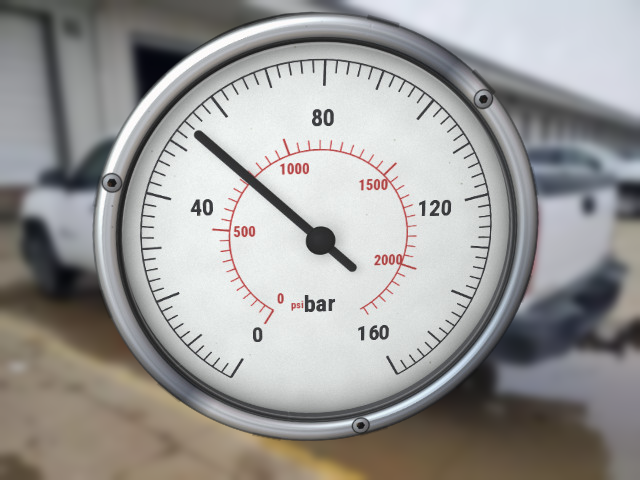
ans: {"value": 54, "unit": "bar"}
